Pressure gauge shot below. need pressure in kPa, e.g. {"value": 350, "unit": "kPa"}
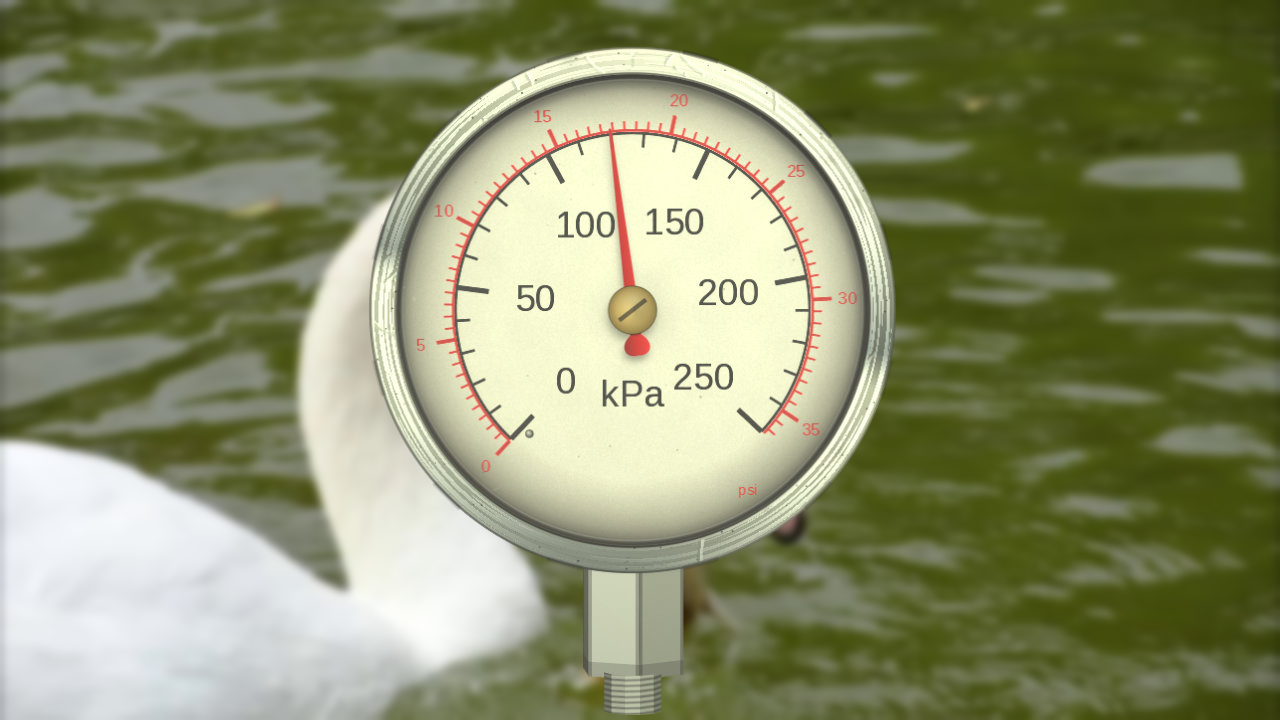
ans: {"value": 120, "unit": "kPa"}
